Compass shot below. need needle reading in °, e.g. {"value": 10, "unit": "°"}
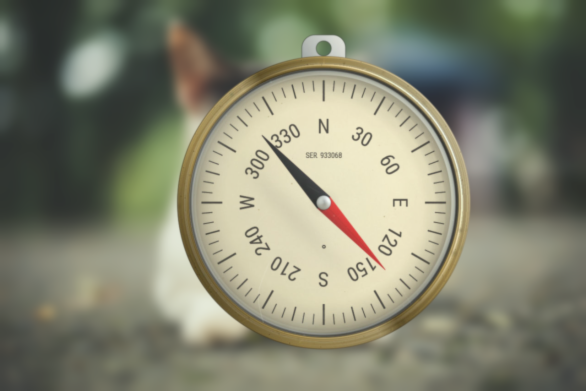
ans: {"value": 137.5, "unit": "°"}
